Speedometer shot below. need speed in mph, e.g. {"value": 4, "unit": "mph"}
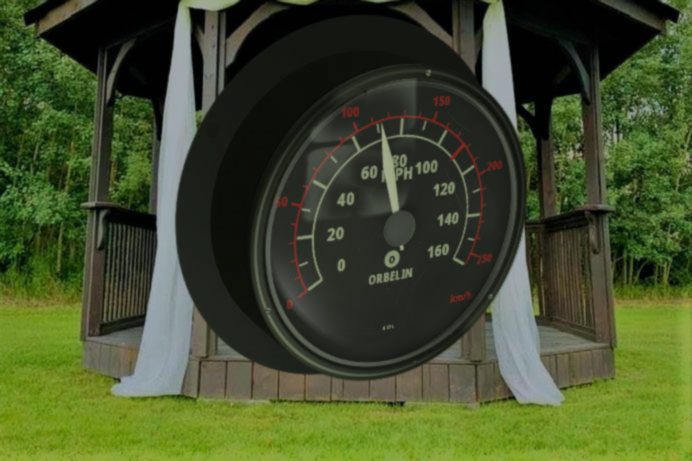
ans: {"value": 70, "unit": "mph"}
